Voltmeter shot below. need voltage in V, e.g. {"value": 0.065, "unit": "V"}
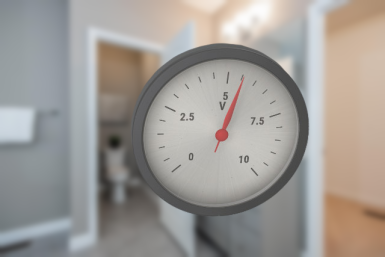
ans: {"value": 5.5, "unit": "V"}
